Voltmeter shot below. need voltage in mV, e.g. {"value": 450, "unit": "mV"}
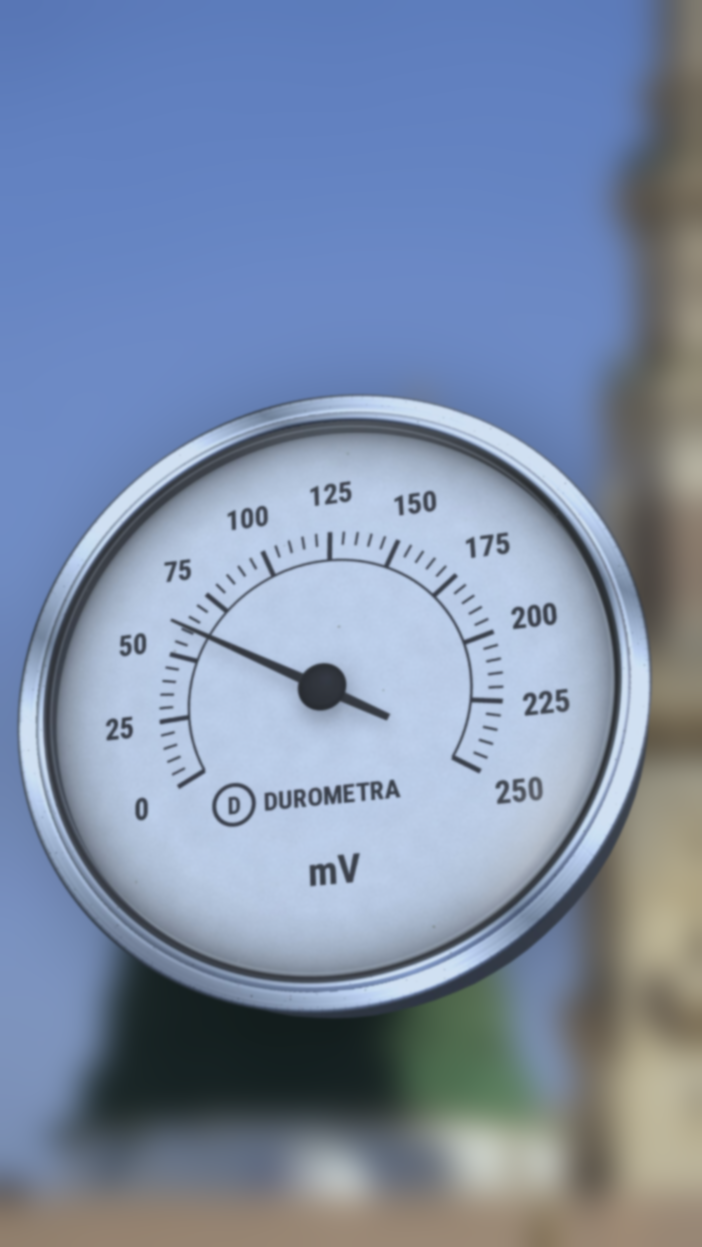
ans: {"value": 60, "unit": "mV"}
